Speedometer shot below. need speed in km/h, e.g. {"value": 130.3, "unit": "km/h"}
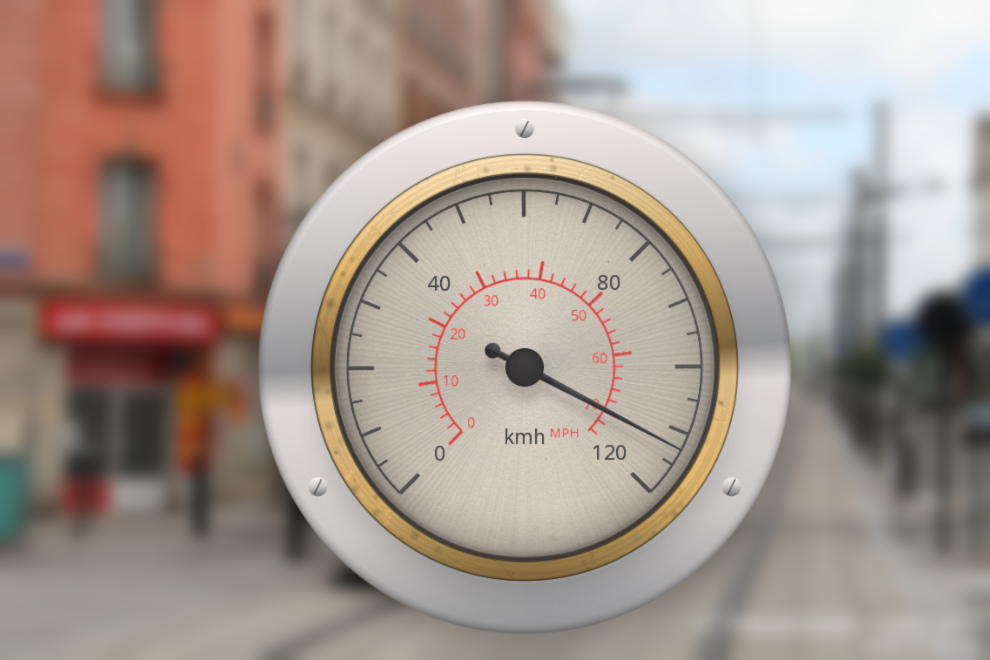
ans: {"value": 112.5, "unit": "km/h"}
